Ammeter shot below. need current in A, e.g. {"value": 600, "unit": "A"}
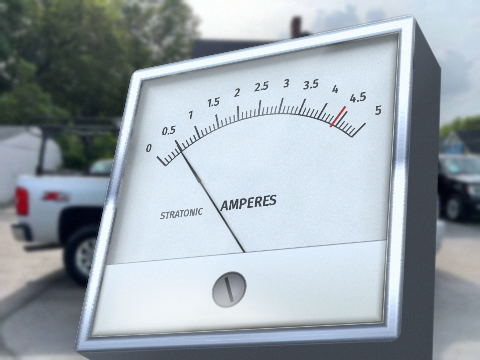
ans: {"value": 0.5, "unit": "A"}
